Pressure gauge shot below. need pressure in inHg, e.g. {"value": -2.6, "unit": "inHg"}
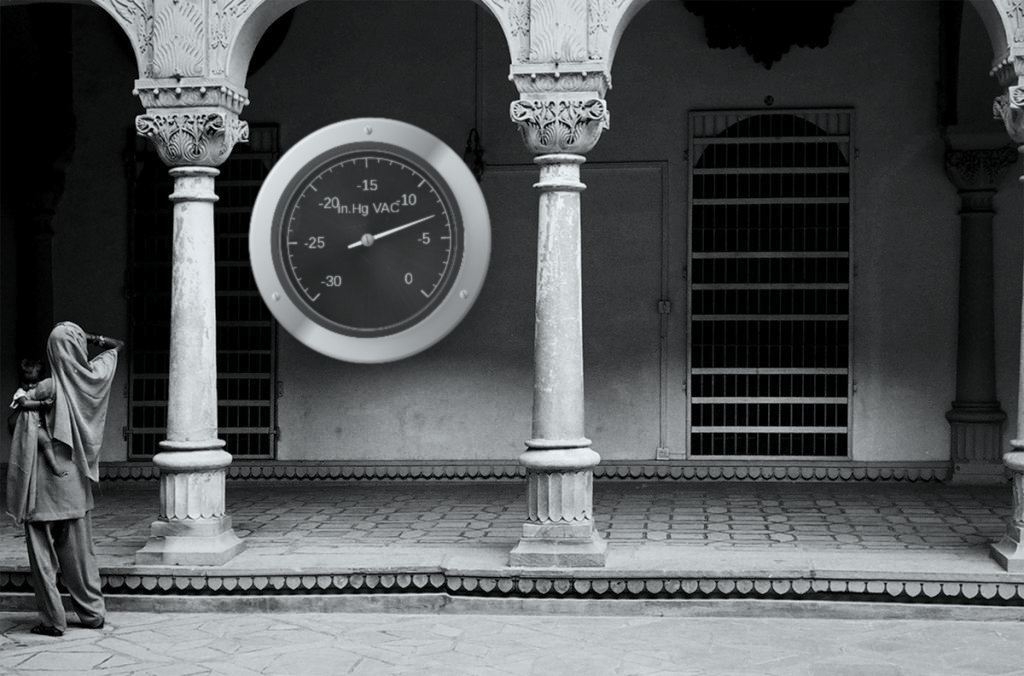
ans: {"value": -7, "unit": "inHg"}
